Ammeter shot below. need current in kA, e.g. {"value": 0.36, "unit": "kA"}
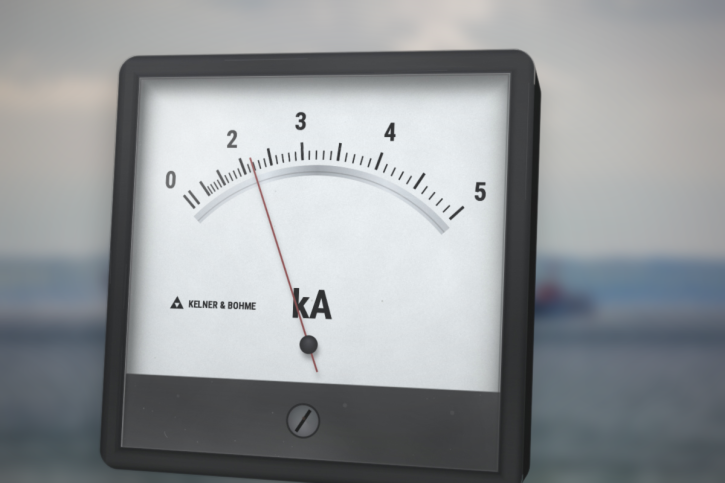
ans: {"value": 2.2, "unit": "kA"}
